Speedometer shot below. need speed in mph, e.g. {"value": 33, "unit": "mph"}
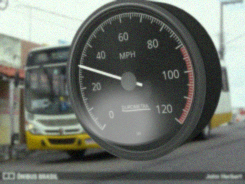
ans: {"value": 30, "unit": "mph"}
